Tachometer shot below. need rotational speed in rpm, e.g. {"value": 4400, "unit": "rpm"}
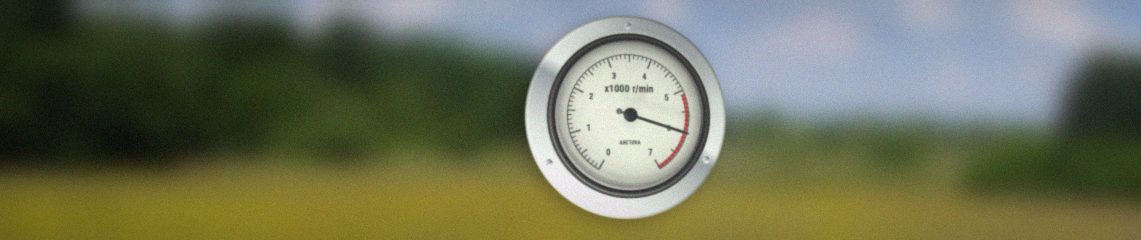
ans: {"value": 6000, "unit": "rpm"}
